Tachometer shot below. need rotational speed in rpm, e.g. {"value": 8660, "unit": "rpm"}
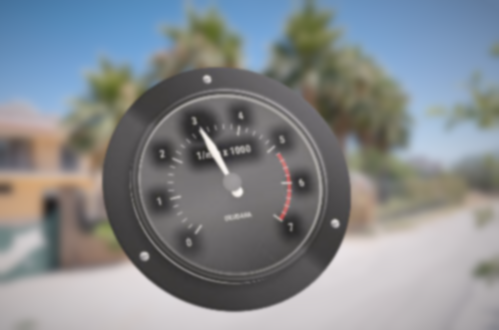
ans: {"value": 3000, "unit": "rpm"}
